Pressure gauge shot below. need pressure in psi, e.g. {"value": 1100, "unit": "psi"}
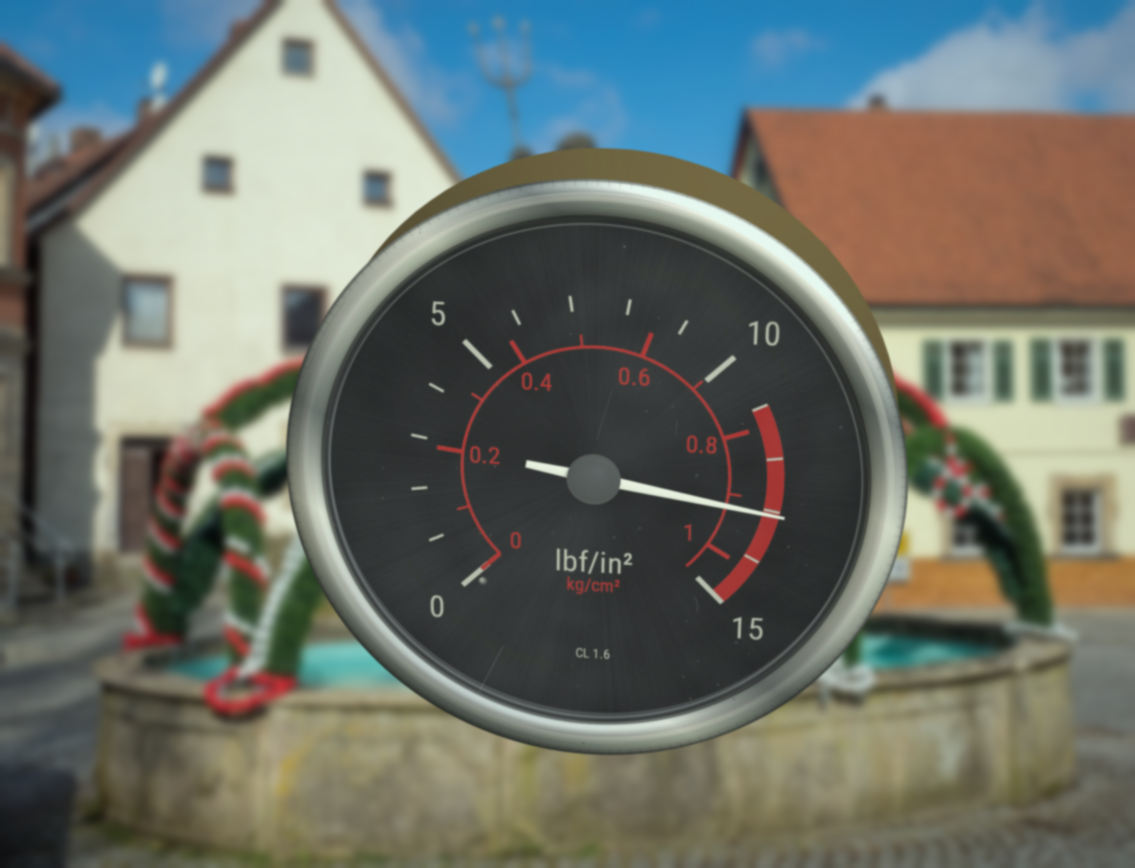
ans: {"value": 13, "unit": "psi"}
